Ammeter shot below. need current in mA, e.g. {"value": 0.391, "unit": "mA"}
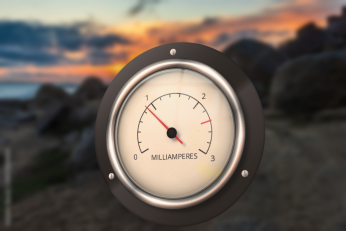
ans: {"value": 0.9, "unit": "mA"}
